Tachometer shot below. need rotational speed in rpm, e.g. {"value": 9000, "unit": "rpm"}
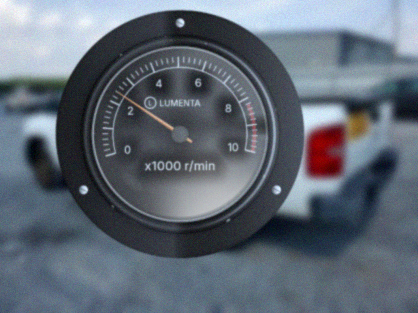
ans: {"value": 2400, "unit": "rpm"}
